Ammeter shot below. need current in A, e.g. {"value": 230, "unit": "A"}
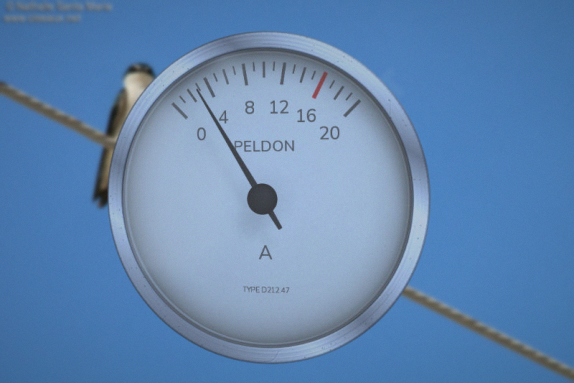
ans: {"value": 3, "unit": "A"}
